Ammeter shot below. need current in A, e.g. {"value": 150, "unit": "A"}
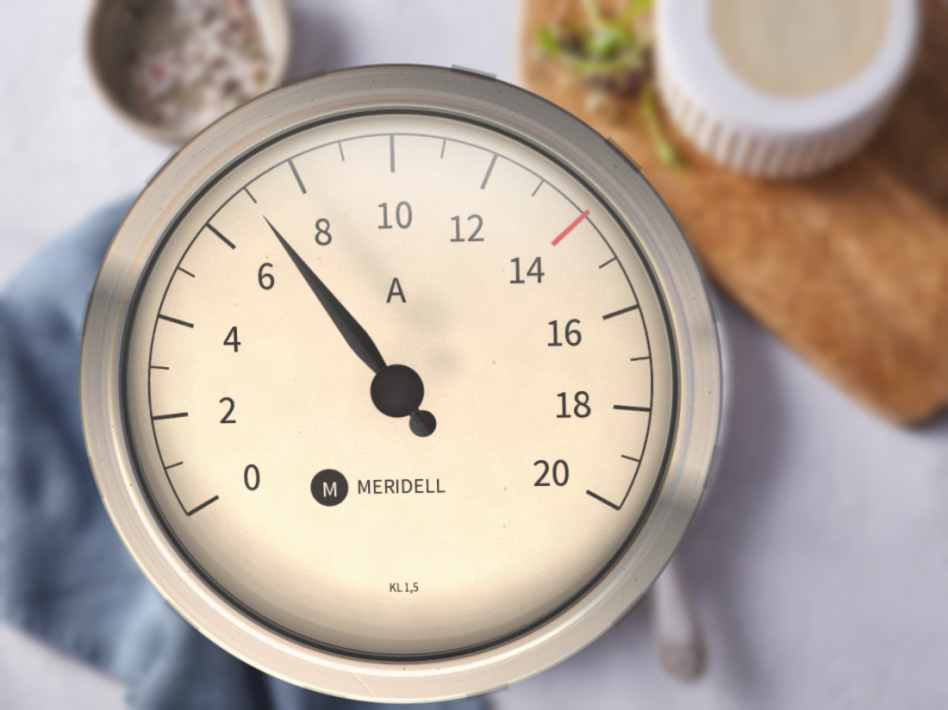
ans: {"value": 7, "unit": "A"}
